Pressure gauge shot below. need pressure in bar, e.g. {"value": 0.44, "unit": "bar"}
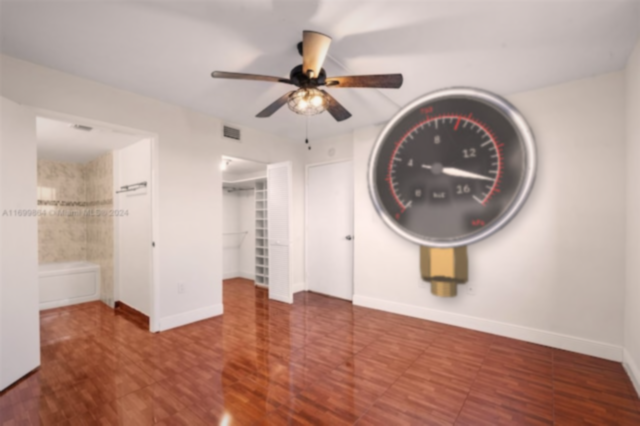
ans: {"value": 14.5, "unit": "bar"}
